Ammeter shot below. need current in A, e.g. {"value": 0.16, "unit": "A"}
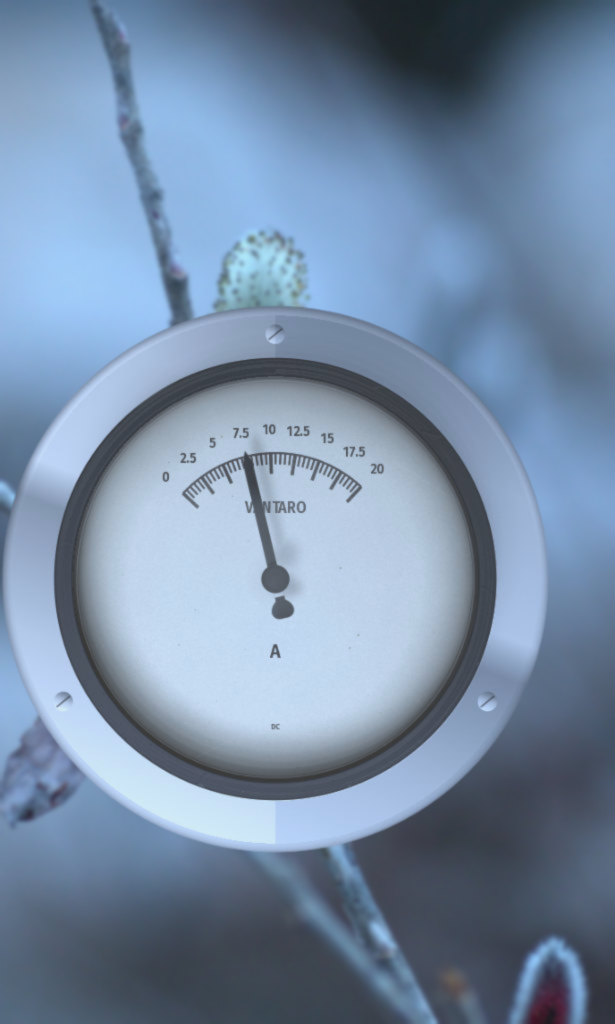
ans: {"value": 7.5, "unit": "A"}
